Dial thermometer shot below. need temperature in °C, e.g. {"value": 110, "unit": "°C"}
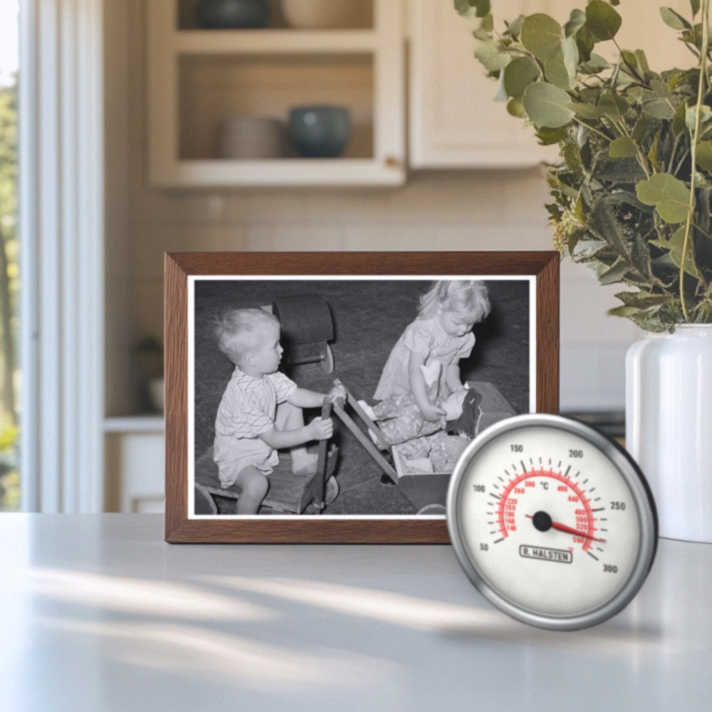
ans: {"value": 280, "unit": "°C"}
